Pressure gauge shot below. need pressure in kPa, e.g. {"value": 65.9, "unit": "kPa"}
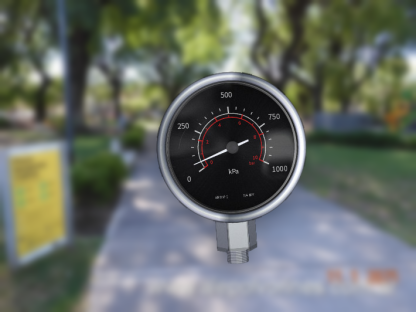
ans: {"value": 50, "unit": "kPa"}
